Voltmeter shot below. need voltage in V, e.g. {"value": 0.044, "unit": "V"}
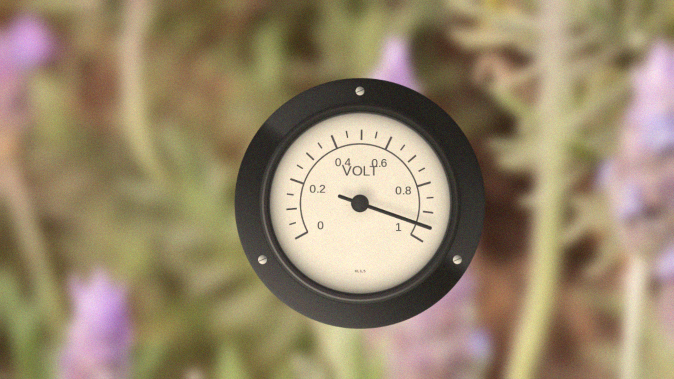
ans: {"value": 0.95, "unit": "V"}
